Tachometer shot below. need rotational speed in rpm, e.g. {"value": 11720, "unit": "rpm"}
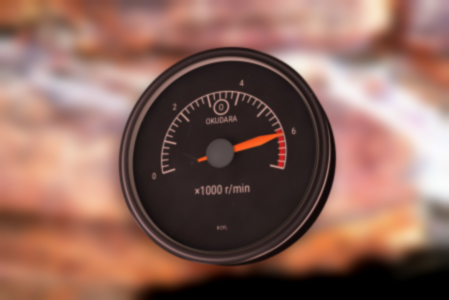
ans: {"value": 6000, "unit": "rpm"}
